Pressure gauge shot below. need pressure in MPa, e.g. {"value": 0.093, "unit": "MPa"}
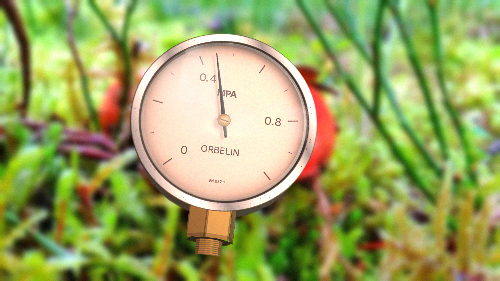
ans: {"value": 0.45, "unit": "MPa"}
